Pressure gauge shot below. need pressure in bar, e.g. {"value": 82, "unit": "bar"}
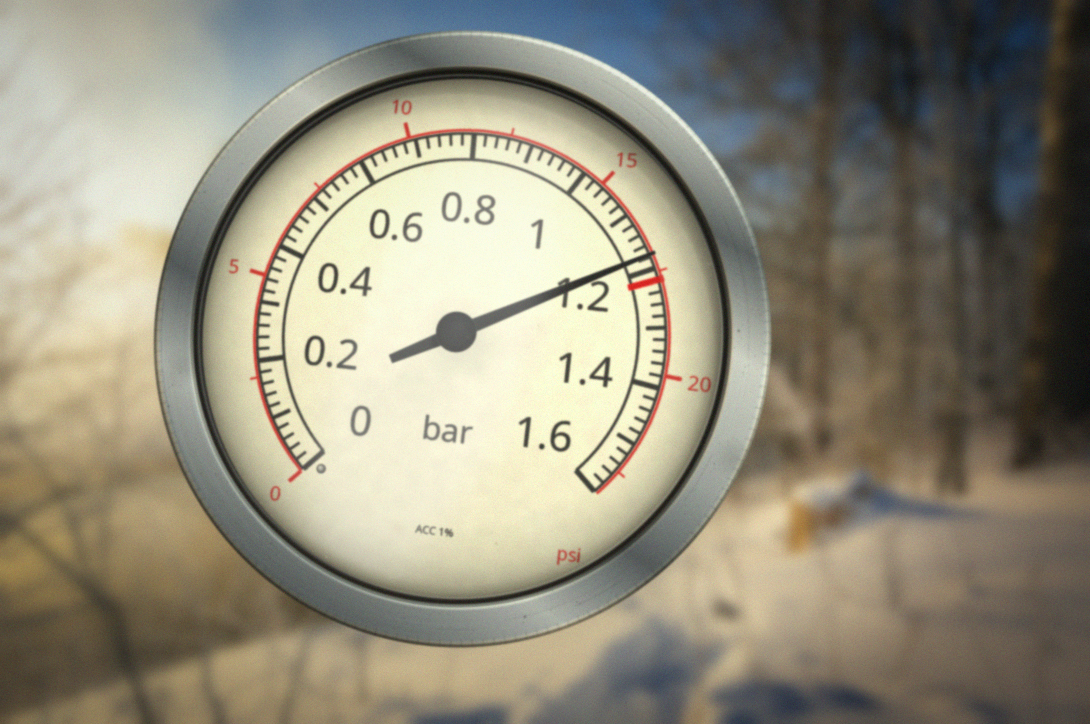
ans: {"value": 1.18, "unit": "bar"}
